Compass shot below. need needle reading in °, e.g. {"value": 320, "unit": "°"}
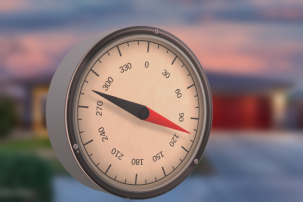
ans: {"value": 105, "unit": "°"}
